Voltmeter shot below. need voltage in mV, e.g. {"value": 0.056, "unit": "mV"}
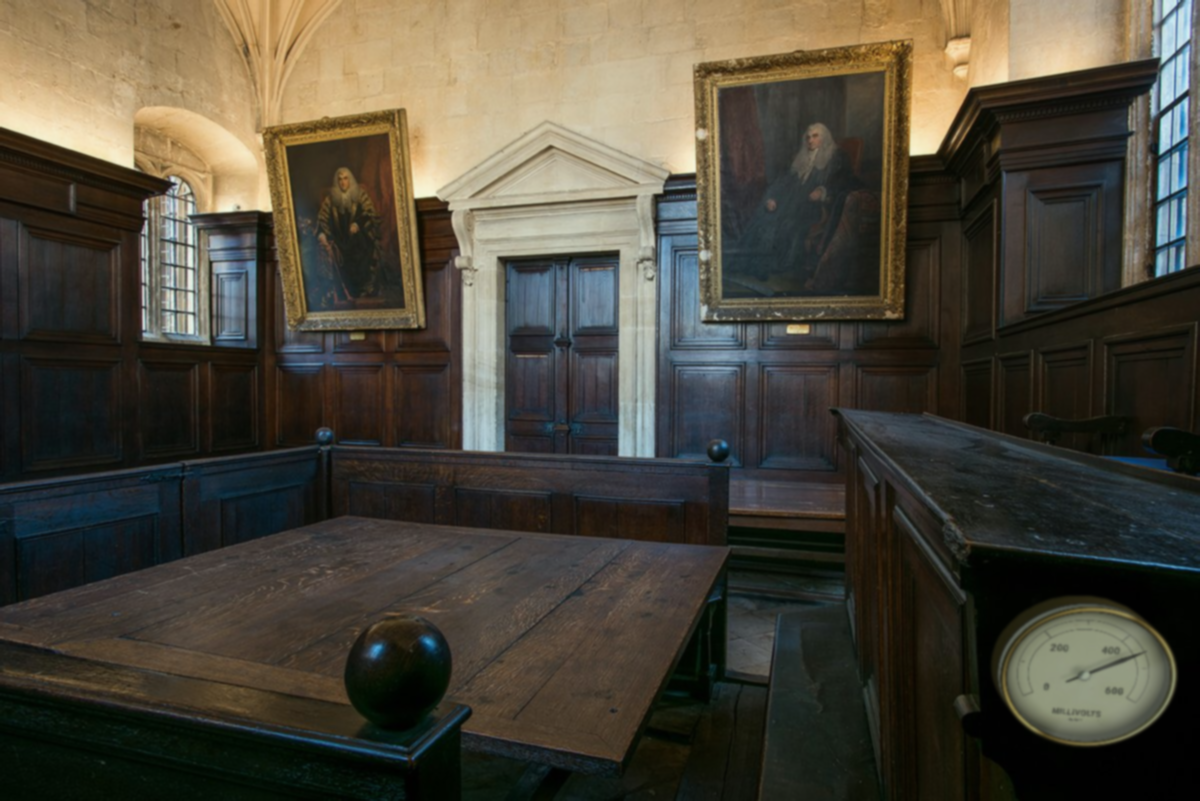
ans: {"value": 450, "unit": "mV"}
